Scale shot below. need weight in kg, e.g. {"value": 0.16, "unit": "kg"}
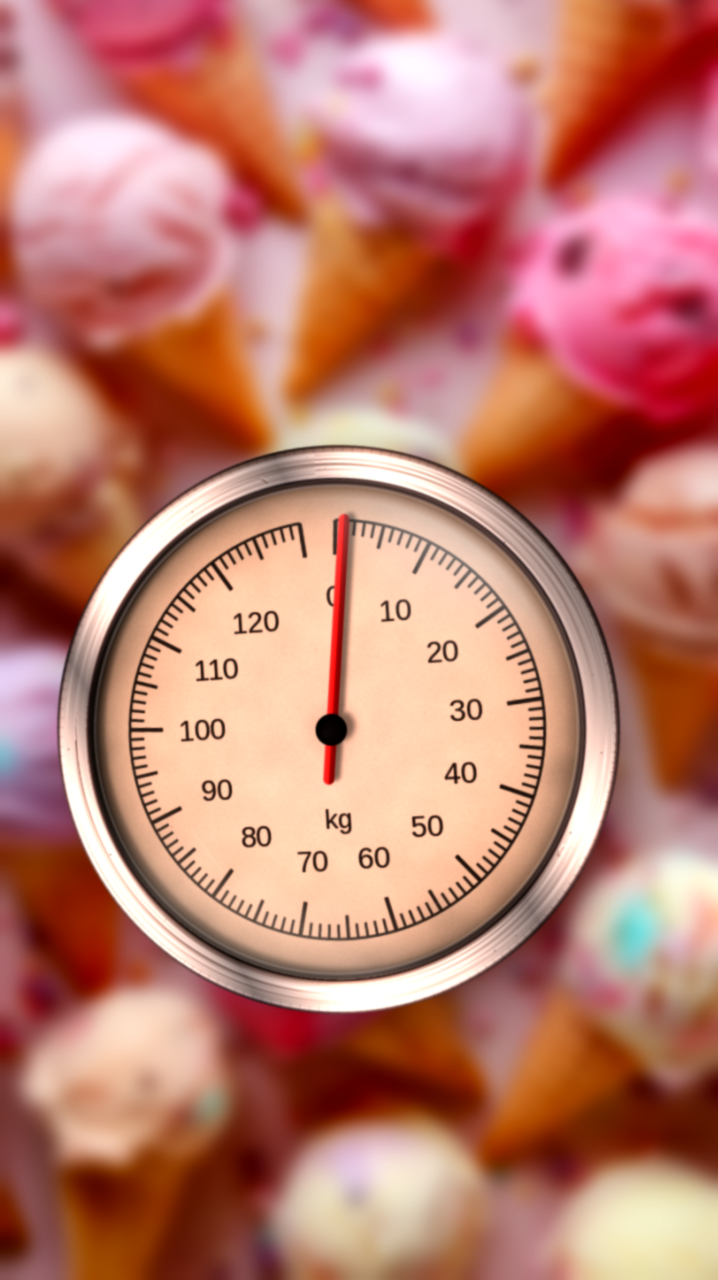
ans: {"value": 1, "unit": "kg"}
